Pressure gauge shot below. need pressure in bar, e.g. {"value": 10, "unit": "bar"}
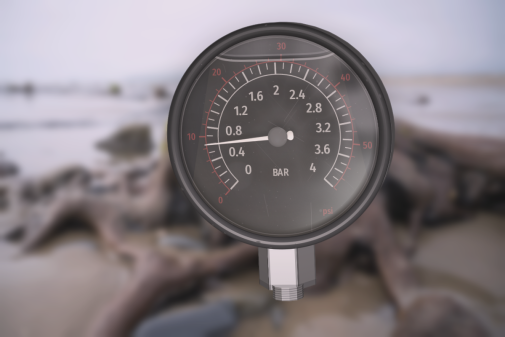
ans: {"value": 0.6, "unit": "bar"}
